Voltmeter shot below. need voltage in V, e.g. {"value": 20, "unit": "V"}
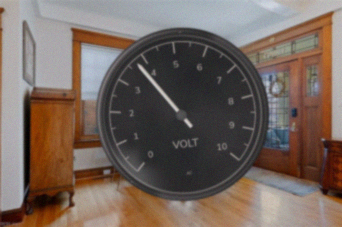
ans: {"value": 3.75, "unit": "V"}
